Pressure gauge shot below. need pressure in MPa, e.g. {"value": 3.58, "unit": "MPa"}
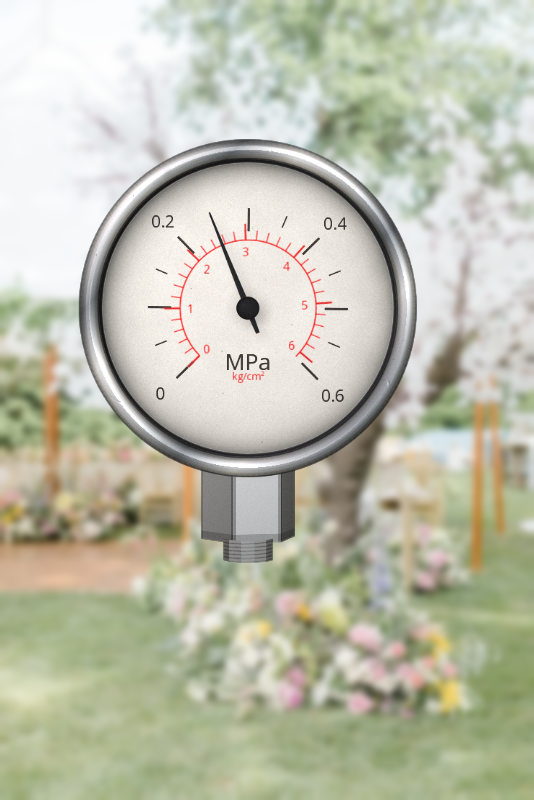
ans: {"value": 0.25, "unit": "MPa"}
